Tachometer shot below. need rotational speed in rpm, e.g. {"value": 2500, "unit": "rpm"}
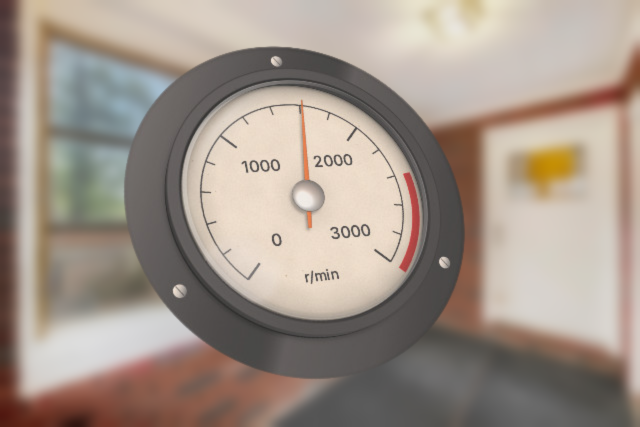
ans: {"value": 1600, "unit": "rpm"}
